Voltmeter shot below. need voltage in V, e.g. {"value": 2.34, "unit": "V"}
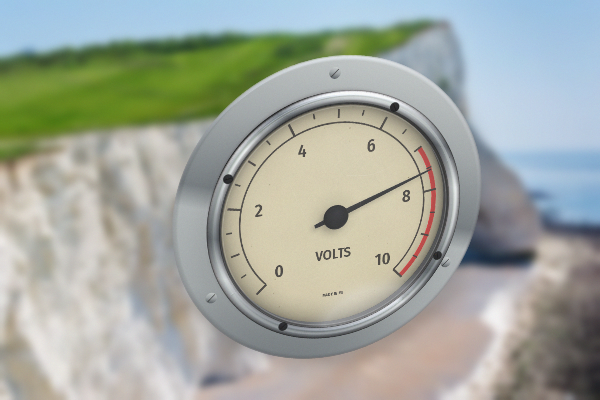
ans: {"value": 7.5, "unit": "V"}
